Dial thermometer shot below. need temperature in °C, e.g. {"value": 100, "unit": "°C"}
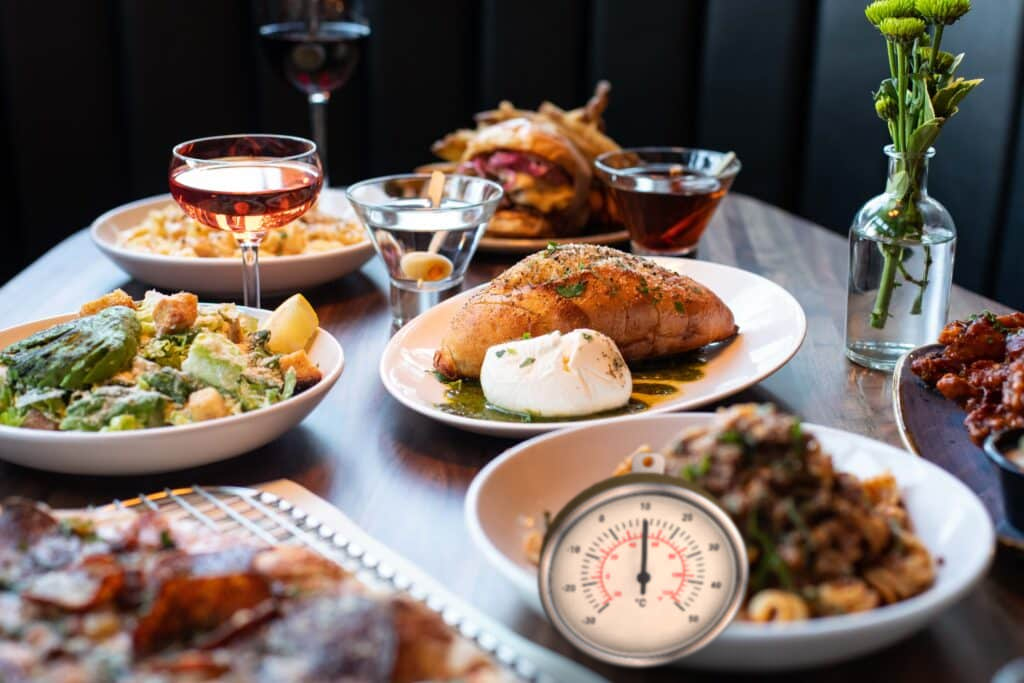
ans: {"value": 10, "unit": "°C"}
